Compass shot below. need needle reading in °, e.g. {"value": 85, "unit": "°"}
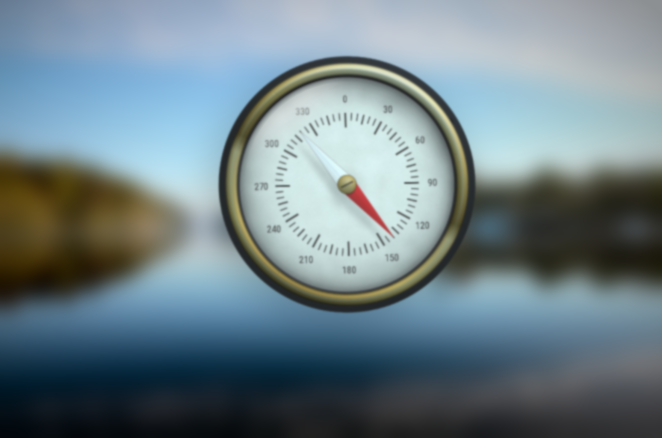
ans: {"value": 140, "unit": "°"}
